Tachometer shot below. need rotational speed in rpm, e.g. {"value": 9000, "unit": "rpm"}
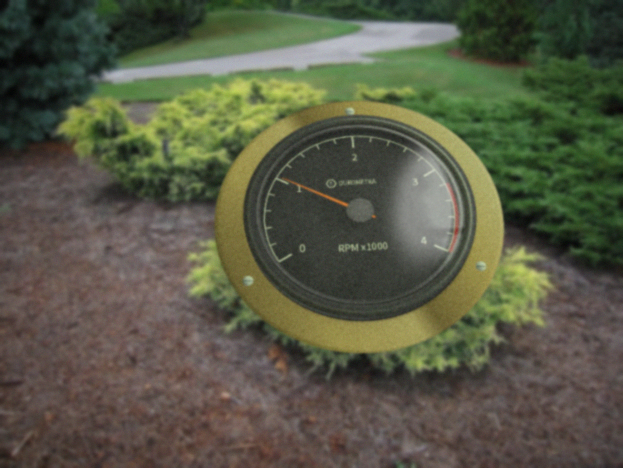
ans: {"value": 1000, "unit": "rpm"}
